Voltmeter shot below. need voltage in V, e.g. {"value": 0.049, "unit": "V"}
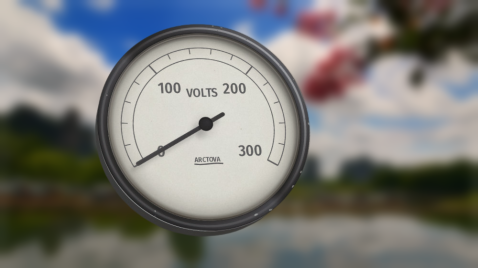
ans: {"value": 0, "unit": "V"}
